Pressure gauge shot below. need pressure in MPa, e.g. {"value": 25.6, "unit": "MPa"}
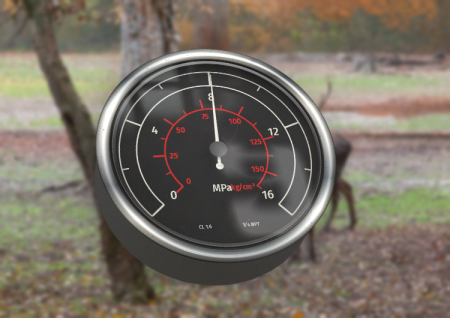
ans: {"value": 8, "unit": "MPa"}
